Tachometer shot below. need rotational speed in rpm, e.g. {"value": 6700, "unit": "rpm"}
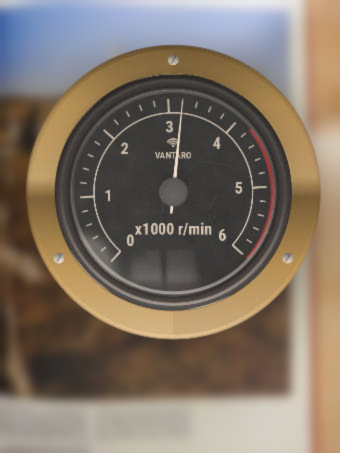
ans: {"value": 3200, "unit": "rpm"}
